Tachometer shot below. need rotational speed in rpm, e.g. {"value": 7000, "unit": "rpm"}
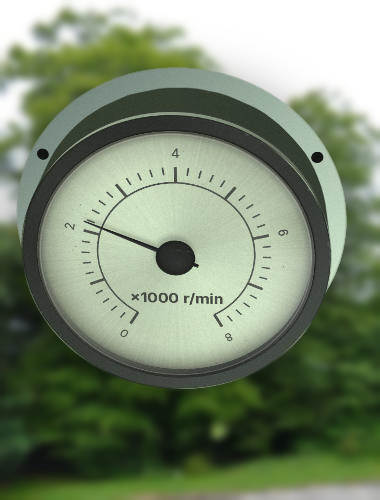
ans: {"value": 2200, "unit": "rpm"}
